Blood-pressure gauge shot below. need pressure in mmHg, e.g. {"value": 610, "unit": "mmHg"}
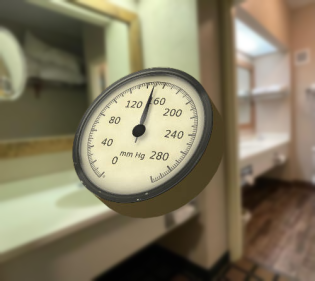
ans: {"value": 150, "unit": "mmHg"}
